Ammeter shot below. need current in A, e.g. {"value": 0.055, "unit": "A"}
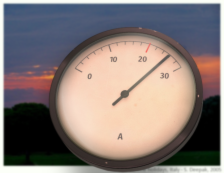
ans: {"value": 26, "unit": "A"}
